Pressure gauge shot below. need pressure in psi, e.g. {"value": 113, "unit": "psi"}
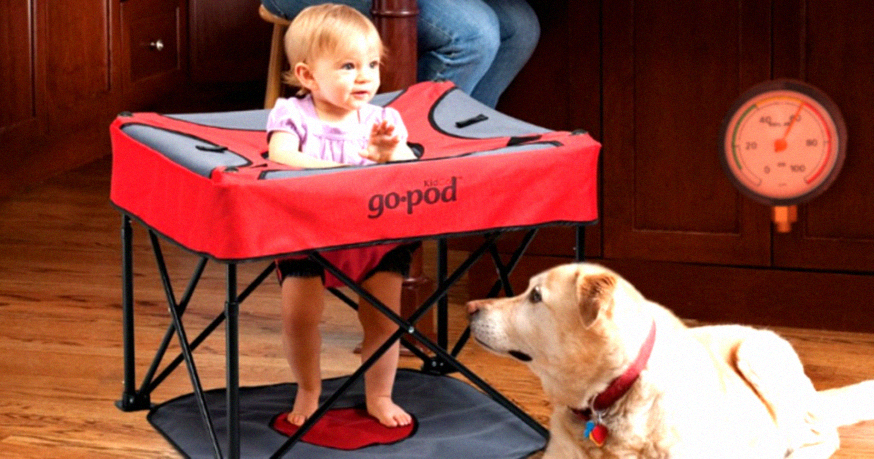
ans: {"value": 60, "unit": "psi"}
